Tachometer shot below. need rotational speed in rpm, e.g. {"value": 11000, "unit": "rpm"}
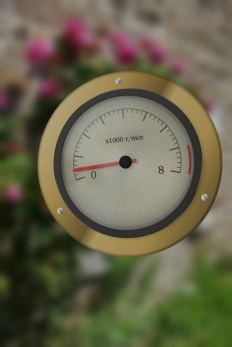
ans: {"value": 400, "unit": "rpm"}
